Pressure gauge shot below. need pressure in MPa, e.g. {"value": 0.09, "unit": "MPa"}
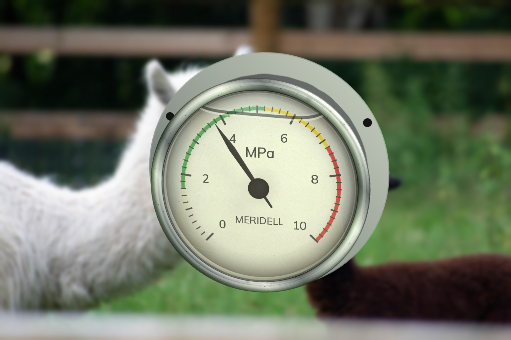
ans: {"value": 3.8, "unit": "MPa"}
